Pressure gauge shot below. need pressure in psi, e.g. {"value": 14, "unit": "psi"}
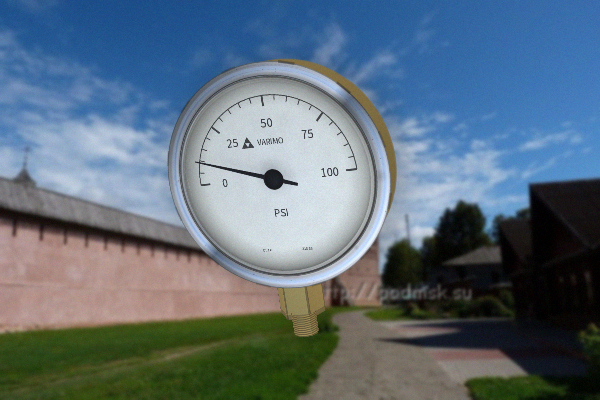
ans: {"value": 10, "unit": "psi"}
